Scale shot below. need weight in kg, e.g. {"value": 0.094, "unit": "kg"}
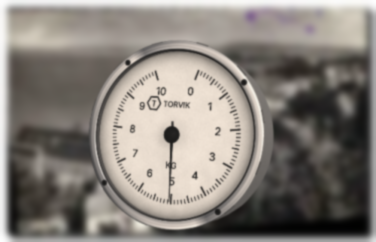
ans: {"value": 5, "unit": "kg"}
